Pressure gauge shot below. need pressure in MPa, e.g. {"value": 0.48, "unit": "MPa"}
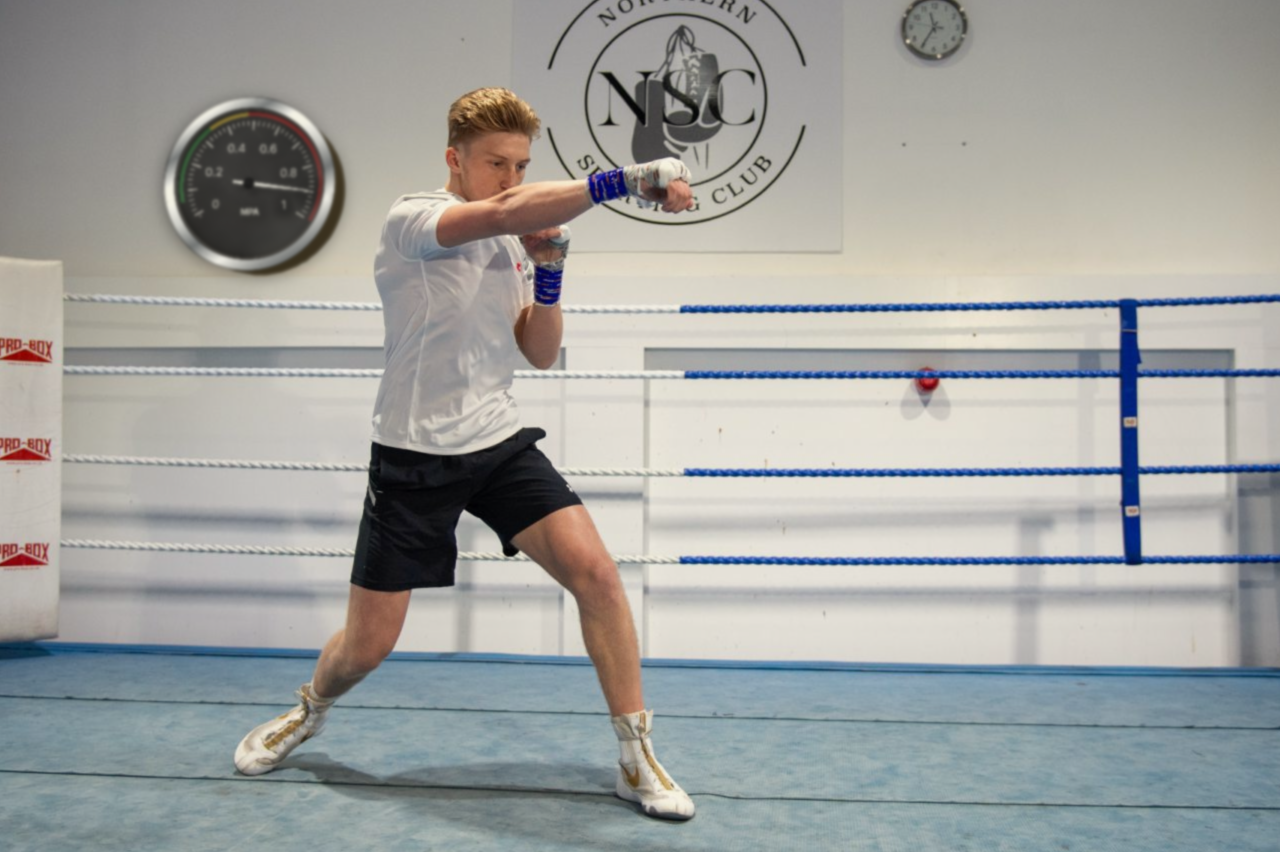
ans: {"value": 0.9, "unit": "MPa"}
